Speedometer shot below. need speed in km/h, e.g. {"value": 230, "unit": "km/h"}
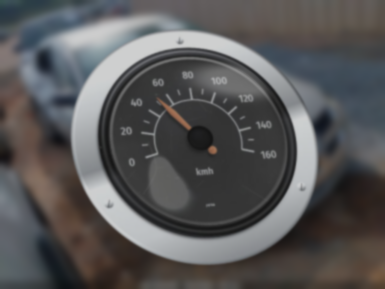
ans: {"value": 50, "unit": "km/h"}
